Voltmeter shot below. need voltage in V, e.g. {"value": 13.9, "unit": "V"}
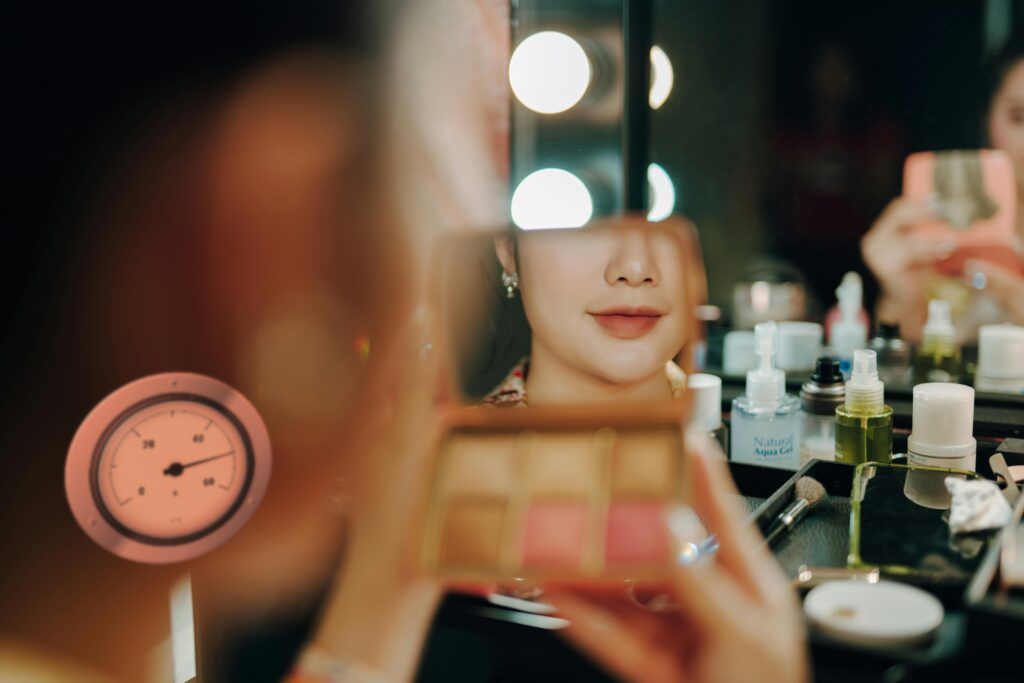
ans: {"value": 50, "unit": "V"}
